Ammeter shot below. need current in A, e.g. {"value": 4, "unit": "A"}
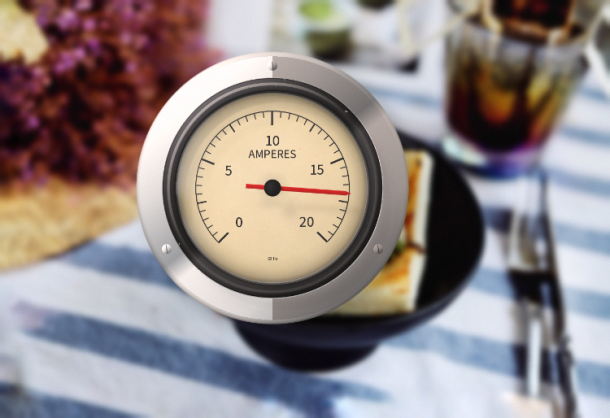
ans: {"value": 17, "unit": "A"}
